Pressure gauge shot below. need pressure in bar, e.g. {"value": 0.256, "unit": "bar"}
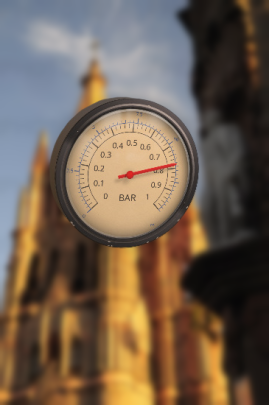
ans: {"value": 0.78, "unit": "bar"}
